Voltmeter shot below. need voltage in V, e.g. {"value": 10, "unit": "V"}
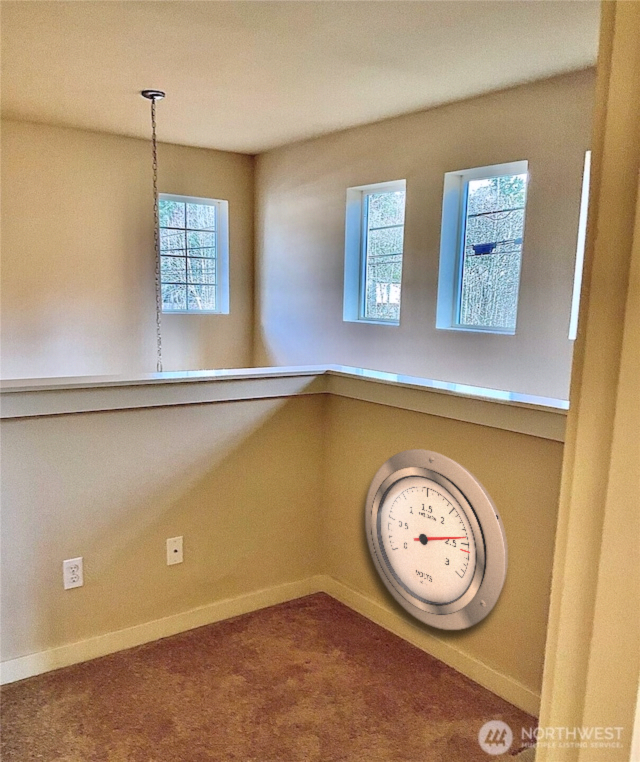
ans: {"value": 2.4, "unit": "V"}
